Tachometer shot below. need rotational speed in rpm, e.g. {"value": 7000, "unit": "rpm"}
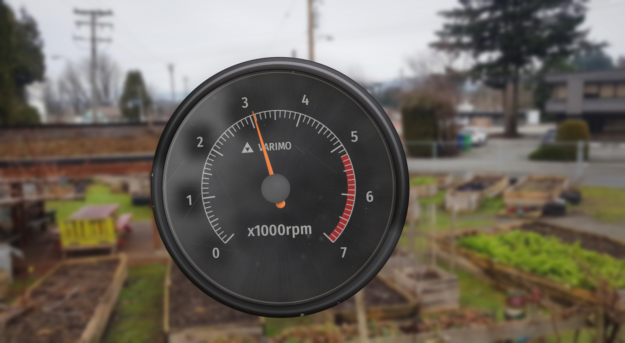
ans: {"value": 3100, "unit": "rpm"}
